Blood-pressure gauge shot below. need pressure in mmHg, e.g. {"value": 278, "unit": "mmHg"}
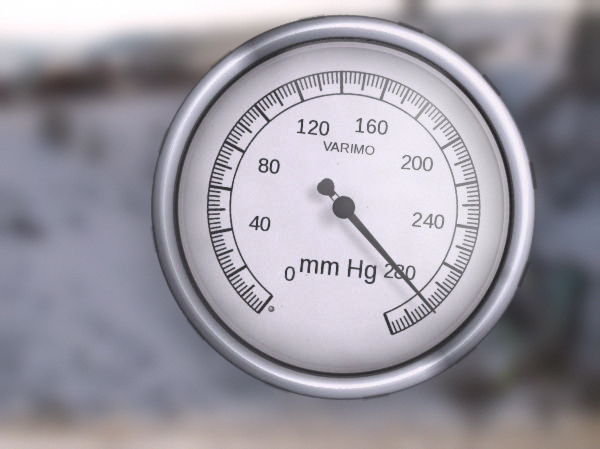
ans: {"value": 280, "unit": "mmHg"}
